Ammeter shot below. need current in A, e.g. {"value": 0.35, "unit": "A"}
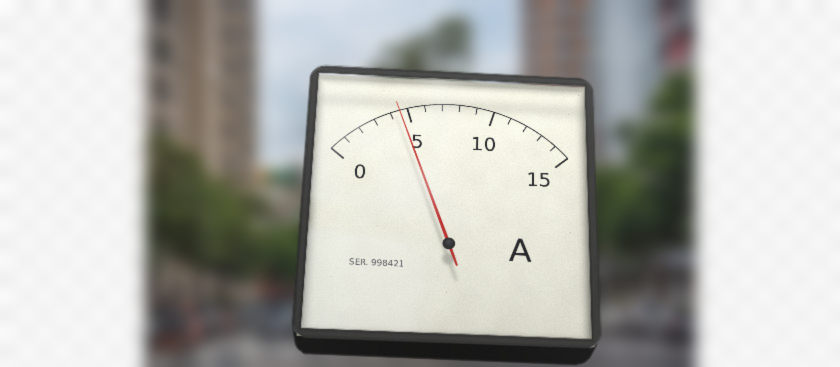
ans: {"value": 4.5, "unit": "A"}
